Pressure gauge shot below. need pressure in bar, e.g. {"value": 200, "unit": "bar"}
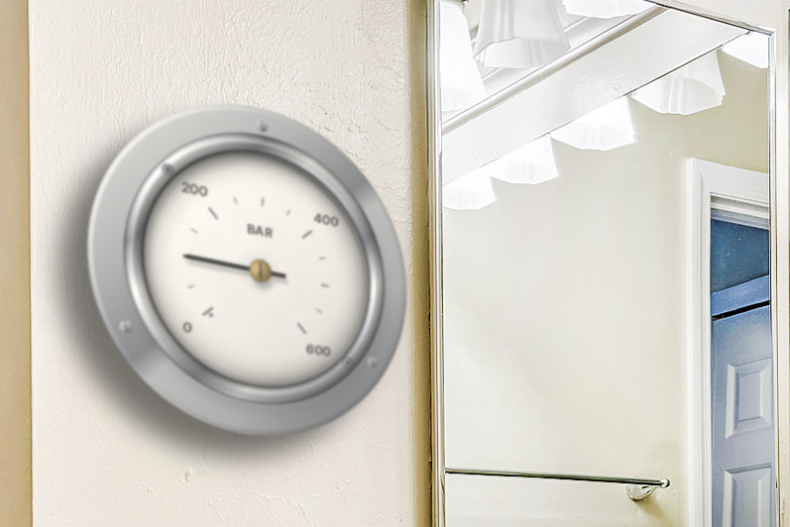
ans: {"value": 100, "unit": "bar"}
